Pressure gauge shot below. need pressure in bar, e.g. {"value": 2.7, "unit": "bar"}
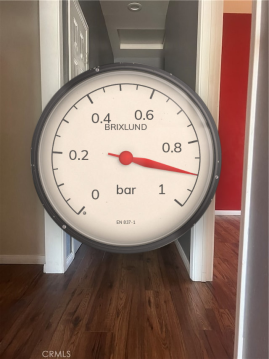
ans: {"value": 0.9, "unit": "bar"}
